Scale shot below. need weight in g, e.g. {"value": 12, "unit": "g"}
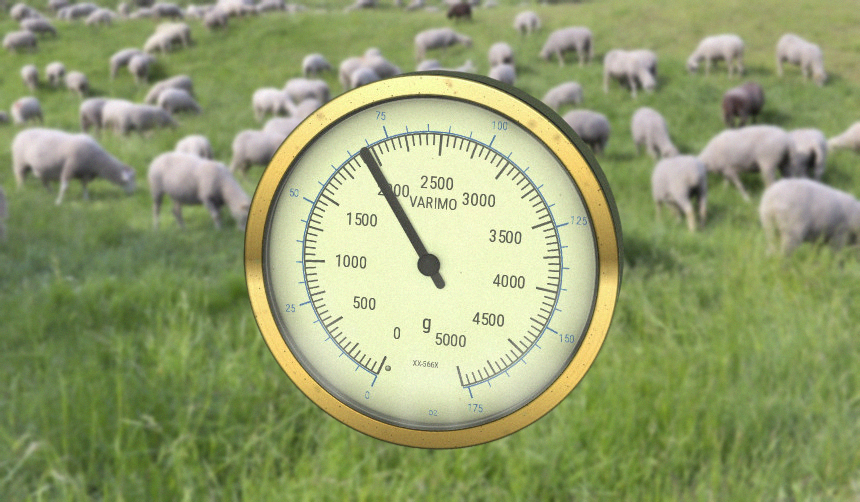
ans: {"value": 1950, "unit": "g"}
